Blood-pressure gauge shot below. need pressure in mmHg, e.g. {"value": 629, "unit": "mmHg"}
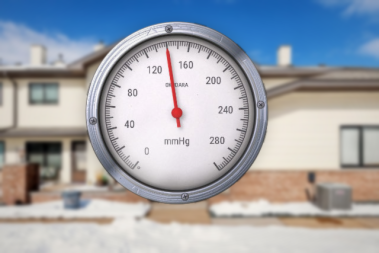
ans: {"value": 140, "unit": "mmHg"}
